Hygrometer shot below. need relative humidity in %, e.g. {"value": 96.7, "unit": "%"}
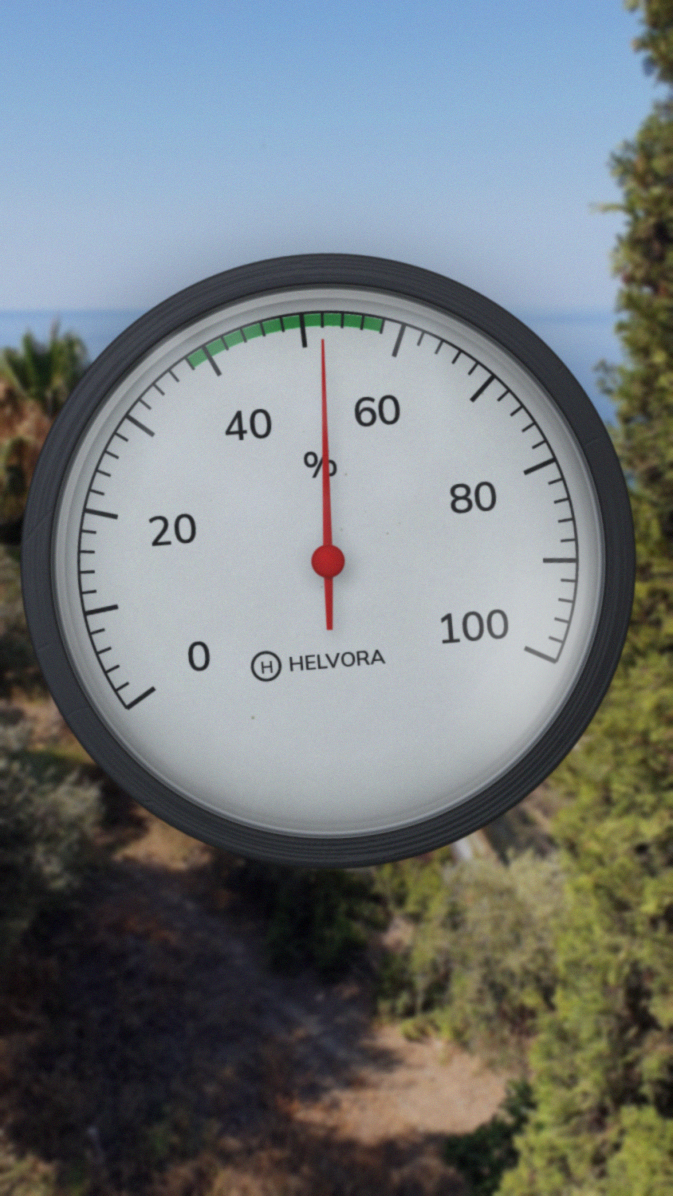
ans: {"value": 52, "unit": "%"}
